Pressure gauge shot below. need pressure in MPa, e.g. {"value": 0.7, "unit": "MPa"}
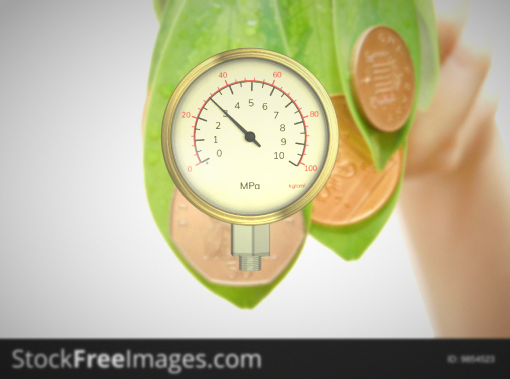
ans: {"value": 3, "unit": "MPa"}
